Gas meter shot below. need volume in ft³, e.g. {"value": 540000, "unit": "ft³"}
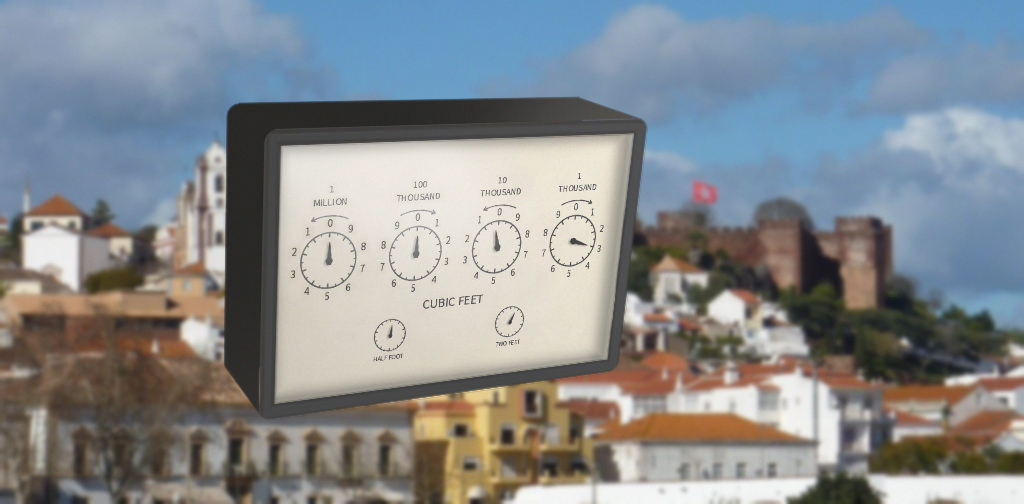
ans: {"value": 300, "unit": "ft³"}
